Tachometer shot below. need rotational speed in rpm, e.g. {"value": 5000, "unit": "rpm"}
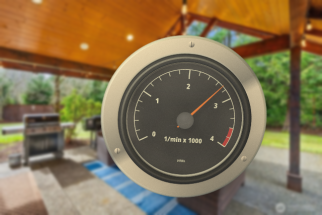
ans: {"value": 2700, "unit": "rpm"}
